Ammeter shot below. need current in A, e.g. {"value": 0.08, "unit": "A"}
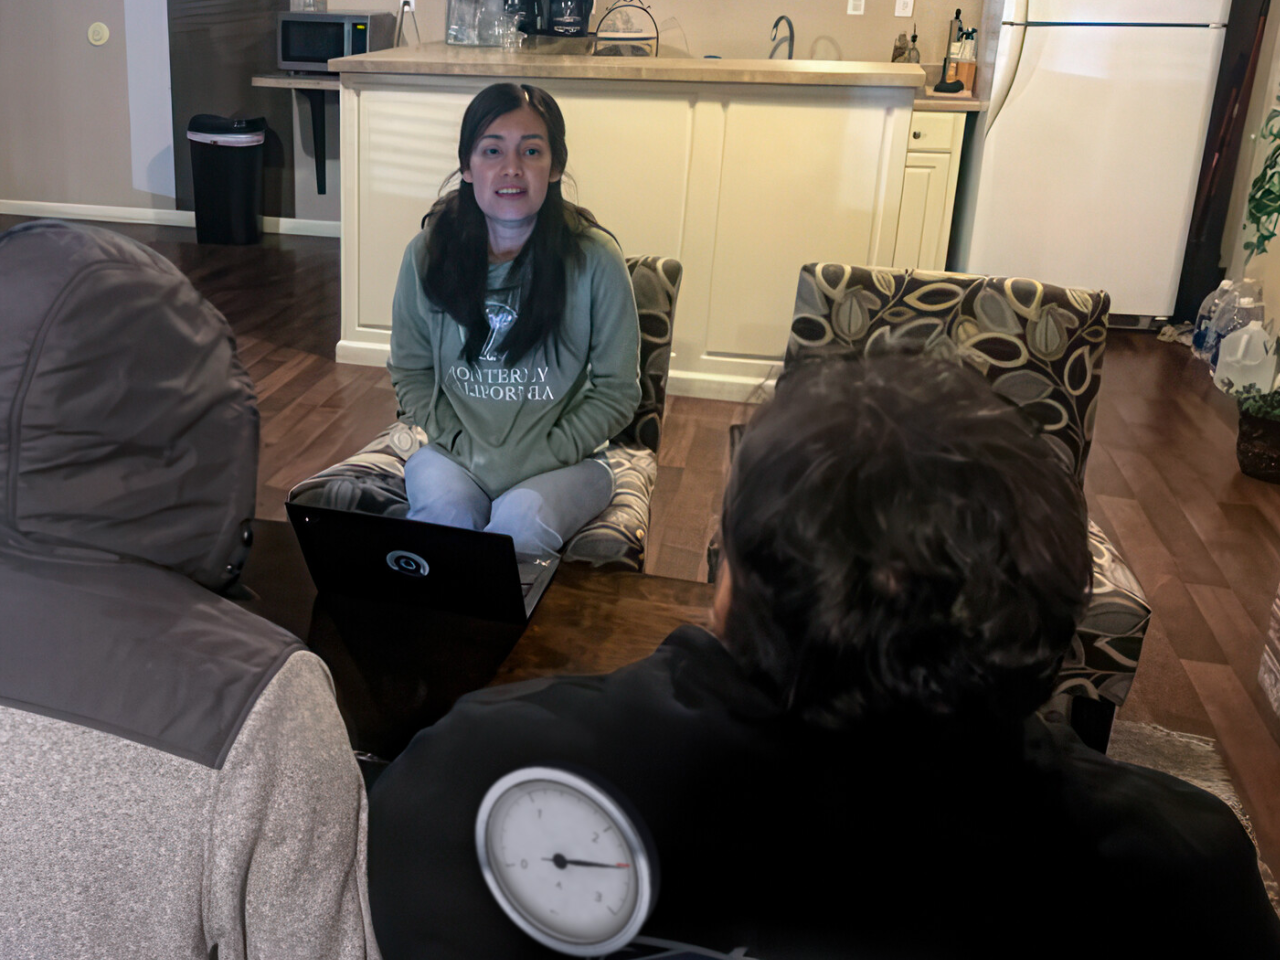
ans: {"value": 2.4, "unit": "A"}
